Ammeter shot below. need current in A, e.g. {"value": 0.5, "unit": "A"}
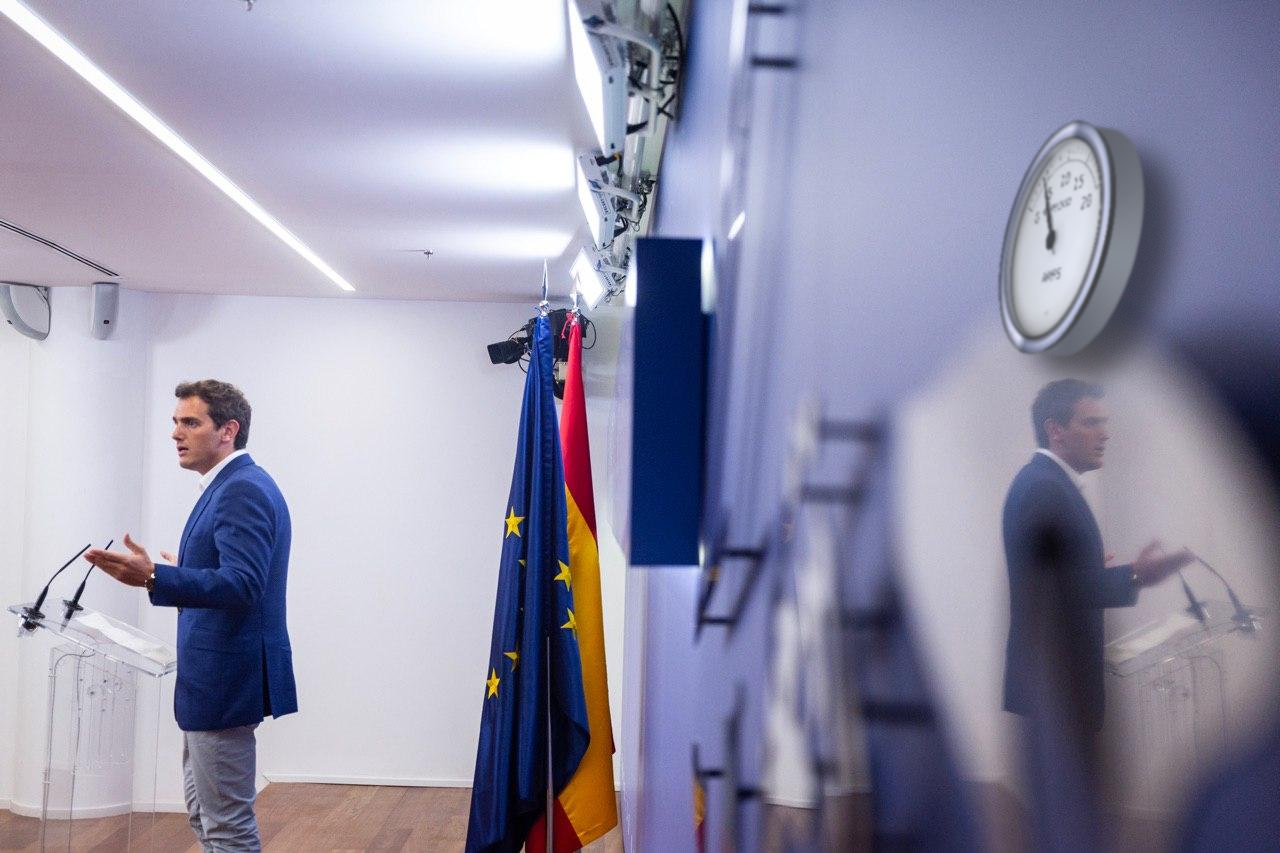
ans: {"value": 5, "unit": "A"}
